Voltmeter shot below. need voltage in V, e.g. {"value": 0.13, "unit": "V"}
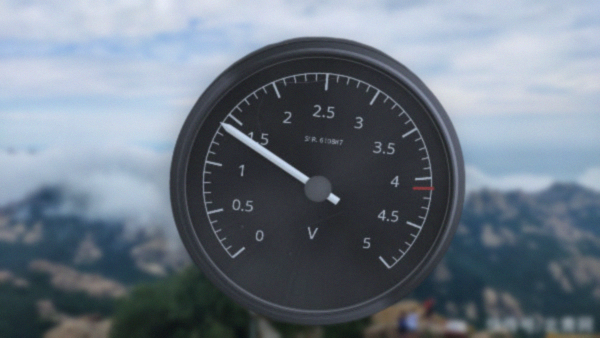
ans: {"value": 1.4, "unit": "V"}
